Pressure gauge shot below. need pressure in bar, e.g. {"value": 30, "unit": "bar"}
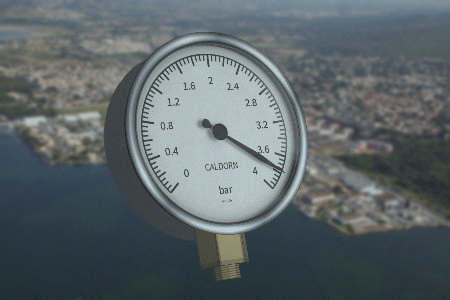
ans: {"value": 3.8, "unit": "bar"}
